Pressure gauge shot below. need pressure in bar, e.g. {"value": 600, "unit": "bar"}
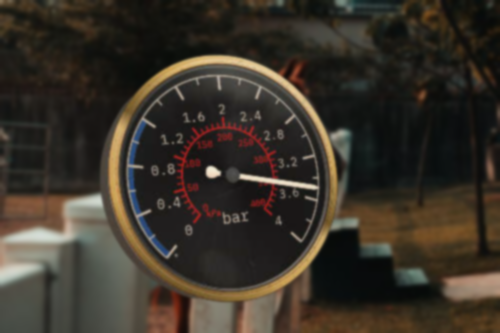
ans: {"value": 3.5, "unit": "bar"}
